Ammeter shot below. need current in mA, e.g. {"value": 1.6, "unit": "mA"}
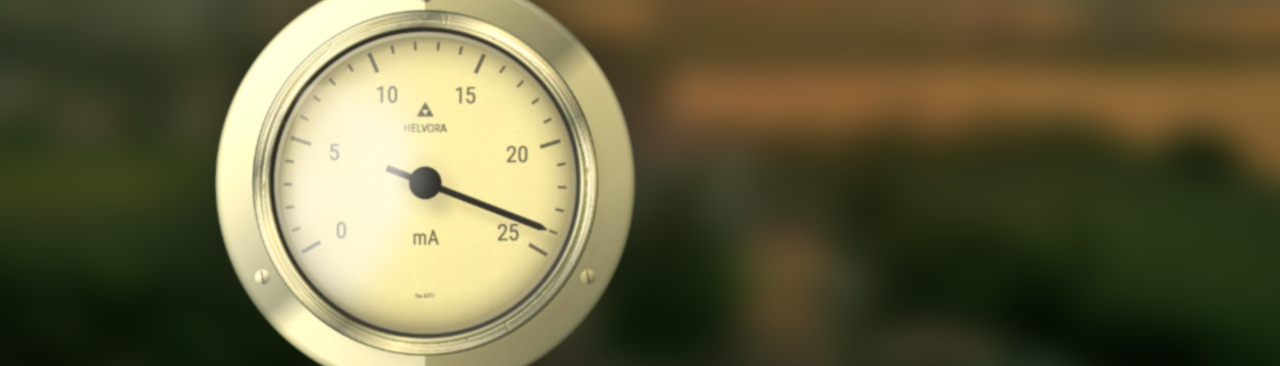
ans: {"value": 24, "unit": "mA"}
